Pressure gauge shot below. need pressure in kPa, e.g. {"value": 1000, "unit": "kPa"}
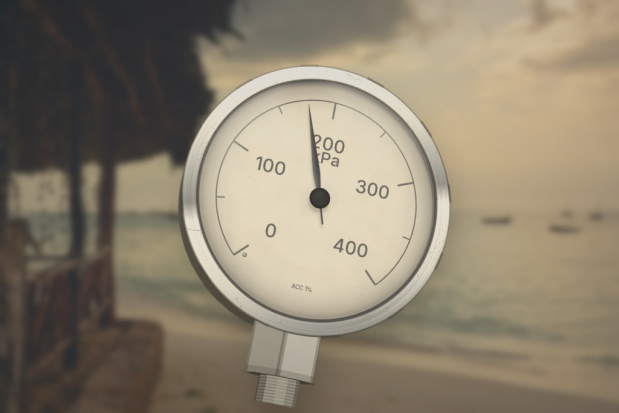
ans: {"value": 175, "unit": "kPa"}
